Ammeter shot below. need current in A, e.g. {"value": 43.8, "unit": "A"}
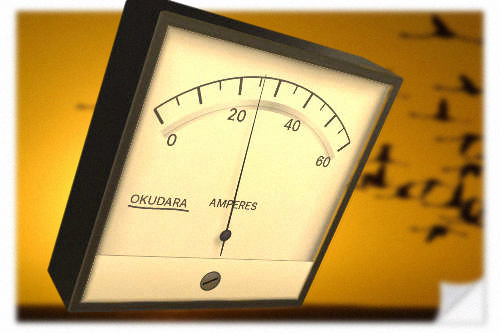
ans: {"value": 25, "unit": "A"}
